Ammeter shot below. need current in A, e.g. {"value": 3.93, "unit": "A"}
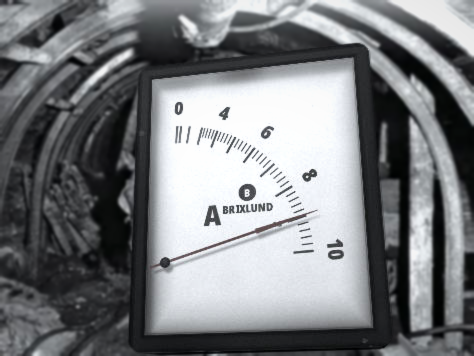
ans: {"value": 9, "unit": "A"}
